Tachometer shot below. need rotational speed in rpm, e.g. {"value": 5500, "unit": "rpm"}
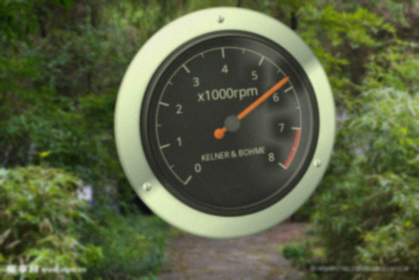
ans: {"value": 5750, "unit": "rpm"}
